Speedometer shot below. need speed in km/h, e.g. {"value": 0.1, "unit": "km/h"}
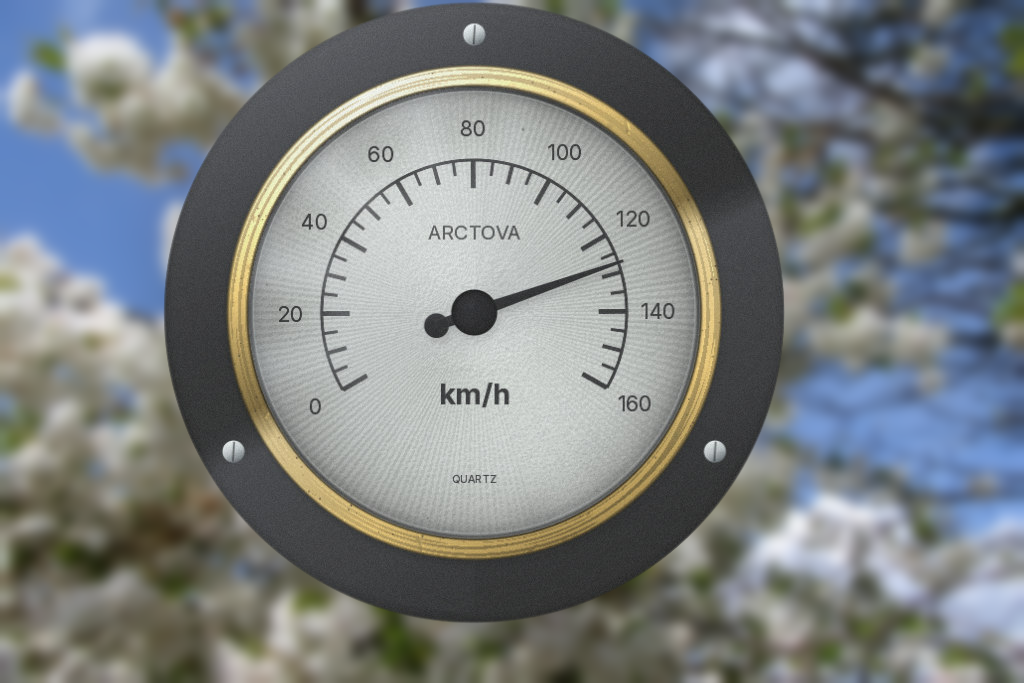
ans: {"value": 127.5, "unit": "km/h"}
